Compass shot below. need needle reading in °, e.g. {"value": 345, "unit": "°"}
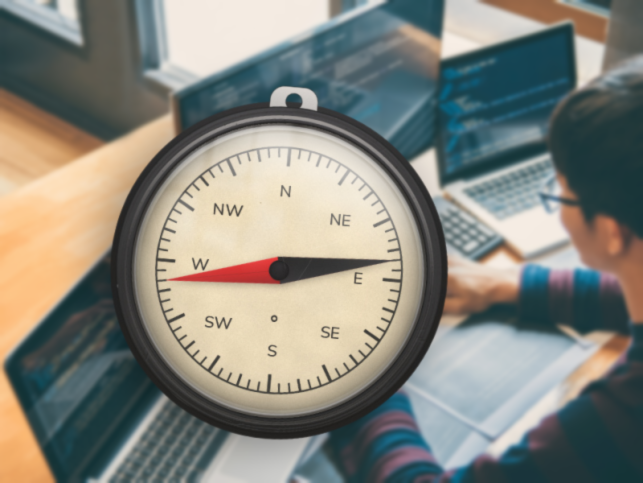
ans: {"value": 260, "unit": "°"}
